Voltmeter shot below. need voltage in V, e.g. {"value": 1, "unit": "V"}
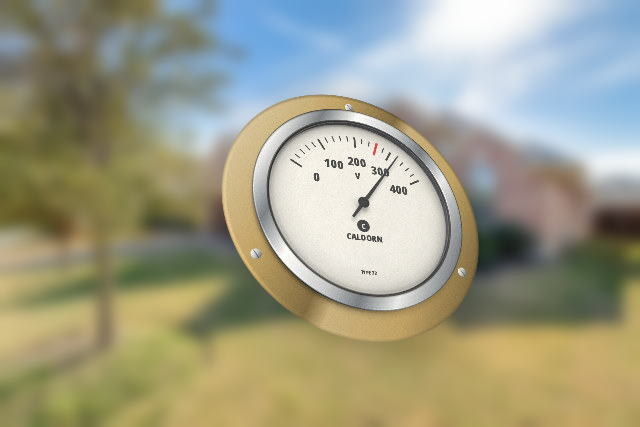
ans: {"value": 320, "unit": "V"}
